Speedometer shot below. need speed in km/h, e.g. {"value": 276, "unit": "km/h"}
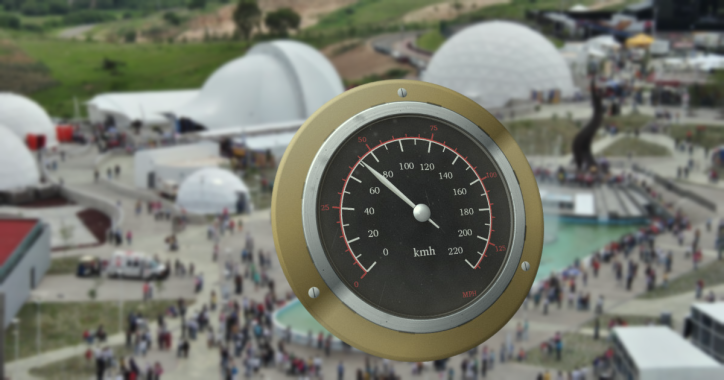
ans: {"value": 70, "unit": "km/h"}
